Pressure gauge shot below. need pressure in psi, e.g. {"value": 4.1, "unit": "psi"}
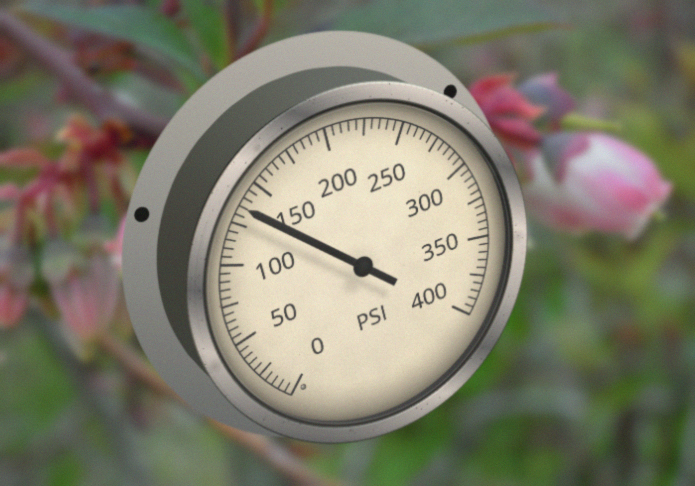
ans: {"value": 135, "unit": "psi"}
